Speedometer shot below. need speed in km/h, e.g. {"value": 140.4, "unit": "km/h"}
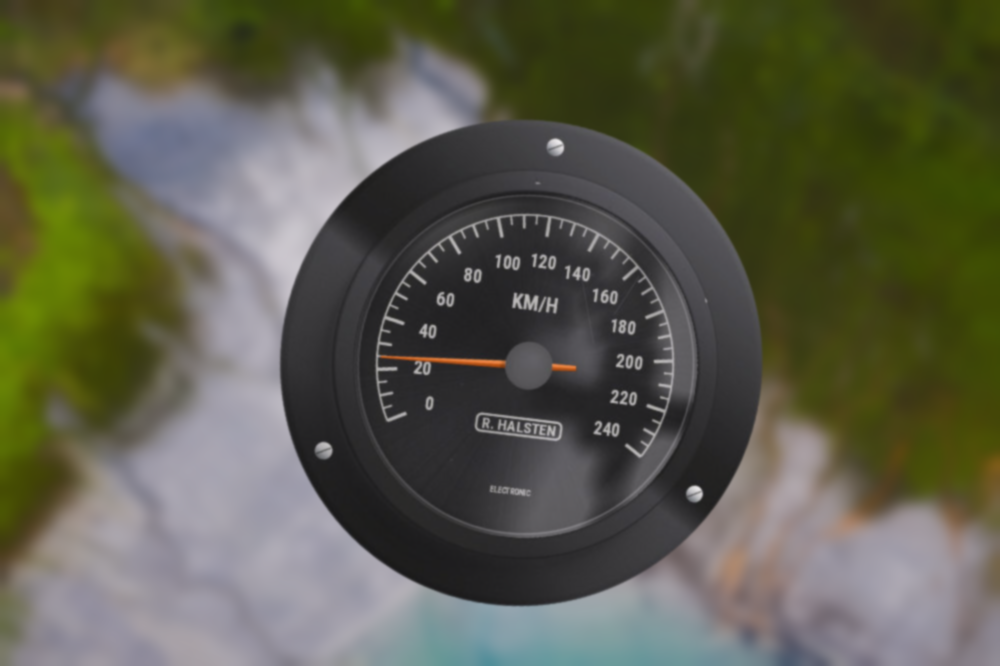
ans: {"value": 25, "unit": "km/h"}
